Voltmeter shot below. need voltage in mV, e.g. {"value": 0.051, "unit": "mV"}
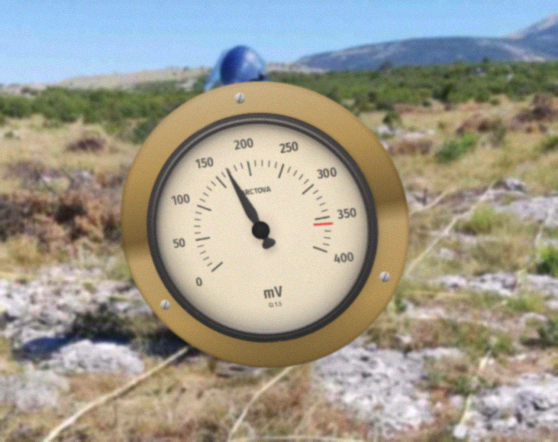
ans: {"value": 170, "unit": "mV"}
